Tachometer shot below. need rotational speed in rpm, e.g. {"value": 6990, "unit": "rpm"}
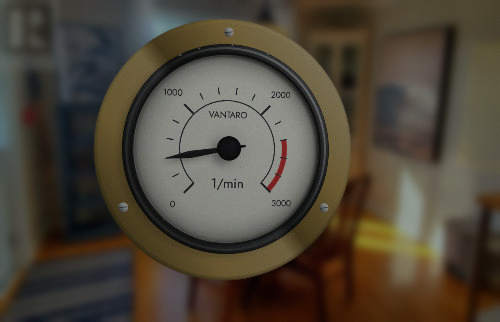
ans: {"value": 400, "unit": "rpm"}
